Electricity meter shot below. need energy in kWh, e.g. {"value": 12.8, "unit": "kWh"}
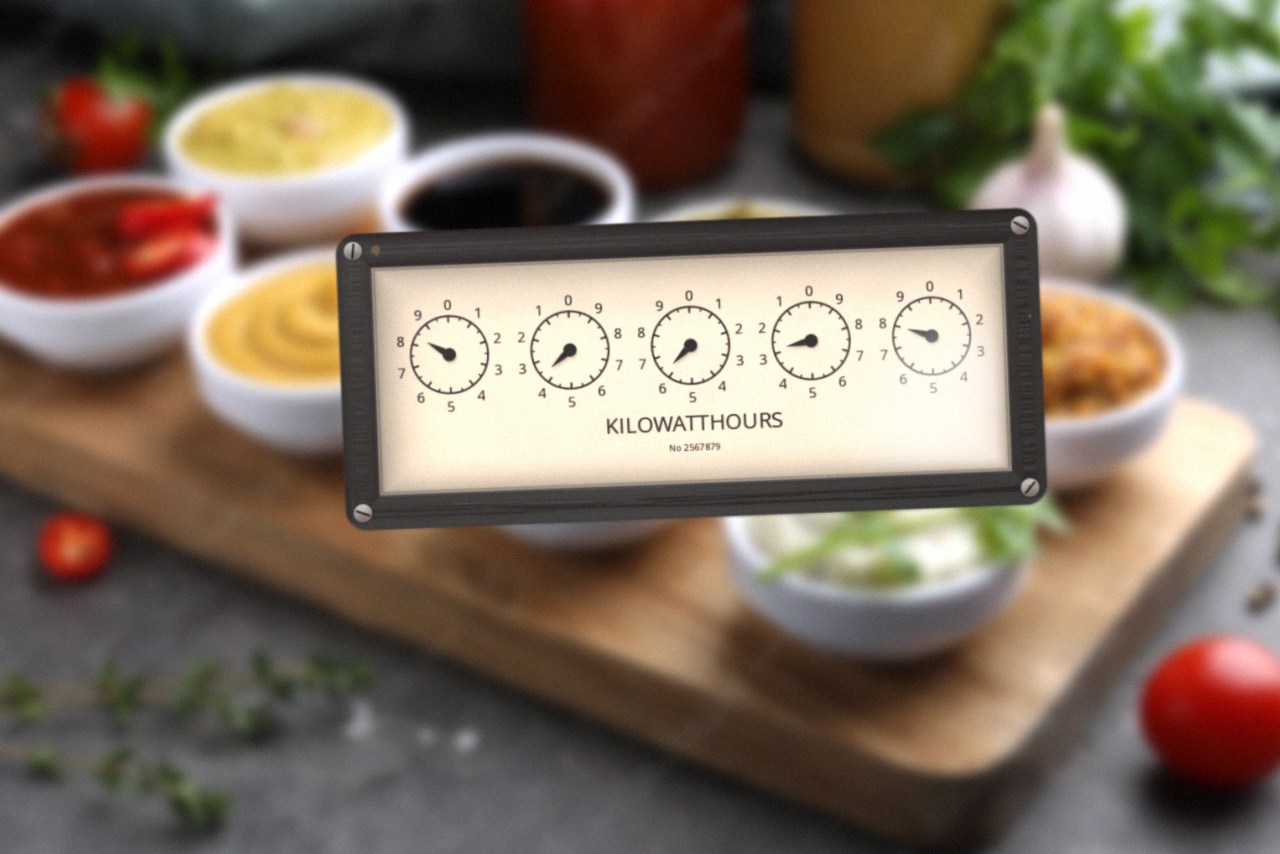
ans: {"value": 83628, "unit": "kWh"}
